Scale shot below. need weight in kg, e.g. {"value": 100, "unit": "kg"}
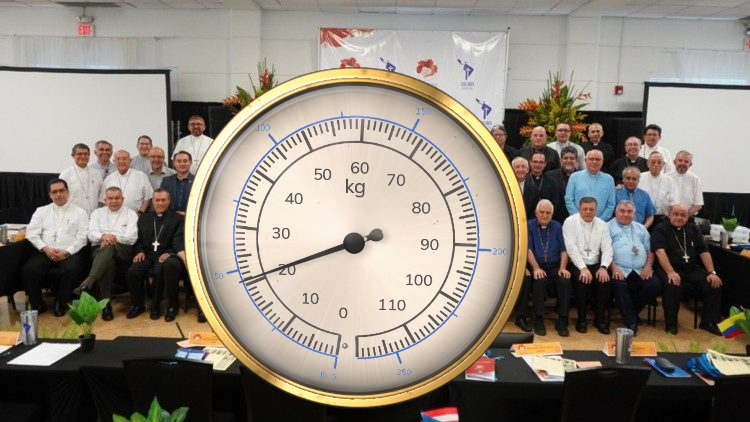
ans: {"value": 21, "unit": "kg"}
